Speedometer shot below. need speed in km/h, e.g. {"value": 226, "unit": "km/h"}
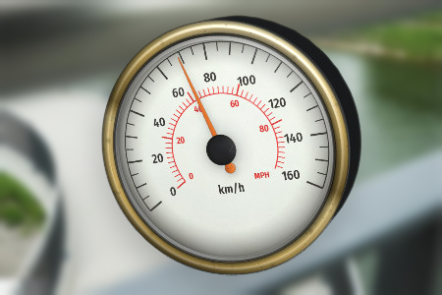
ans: {"value": 70, "unit": "km/h"}
